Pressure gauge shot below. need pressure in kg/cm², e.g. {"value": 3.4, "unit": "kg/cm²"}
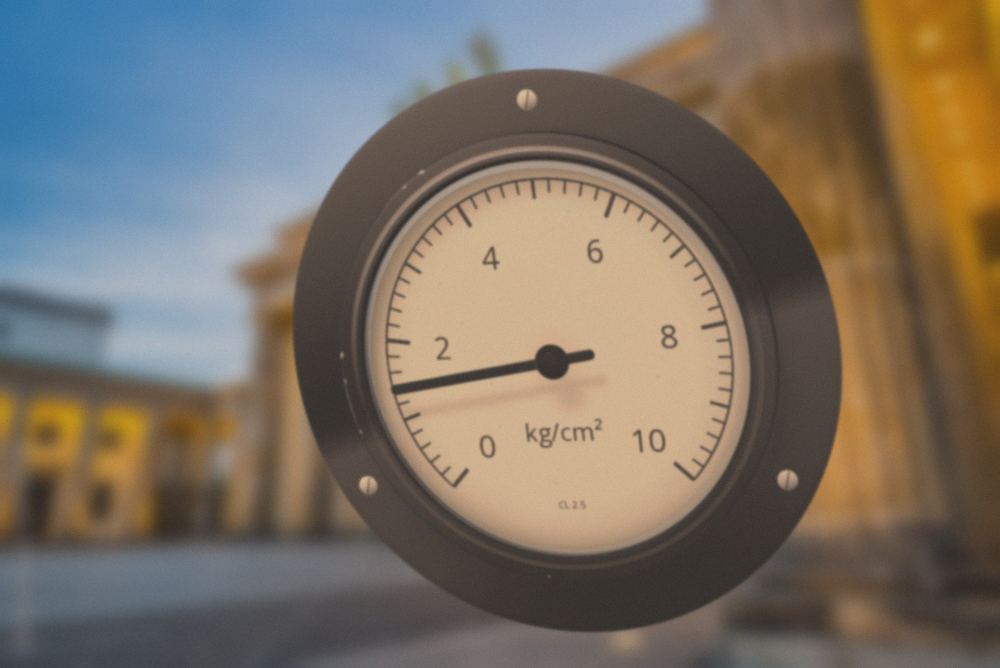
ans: {"value": 1.4, "unit": "kg/cm²"}
